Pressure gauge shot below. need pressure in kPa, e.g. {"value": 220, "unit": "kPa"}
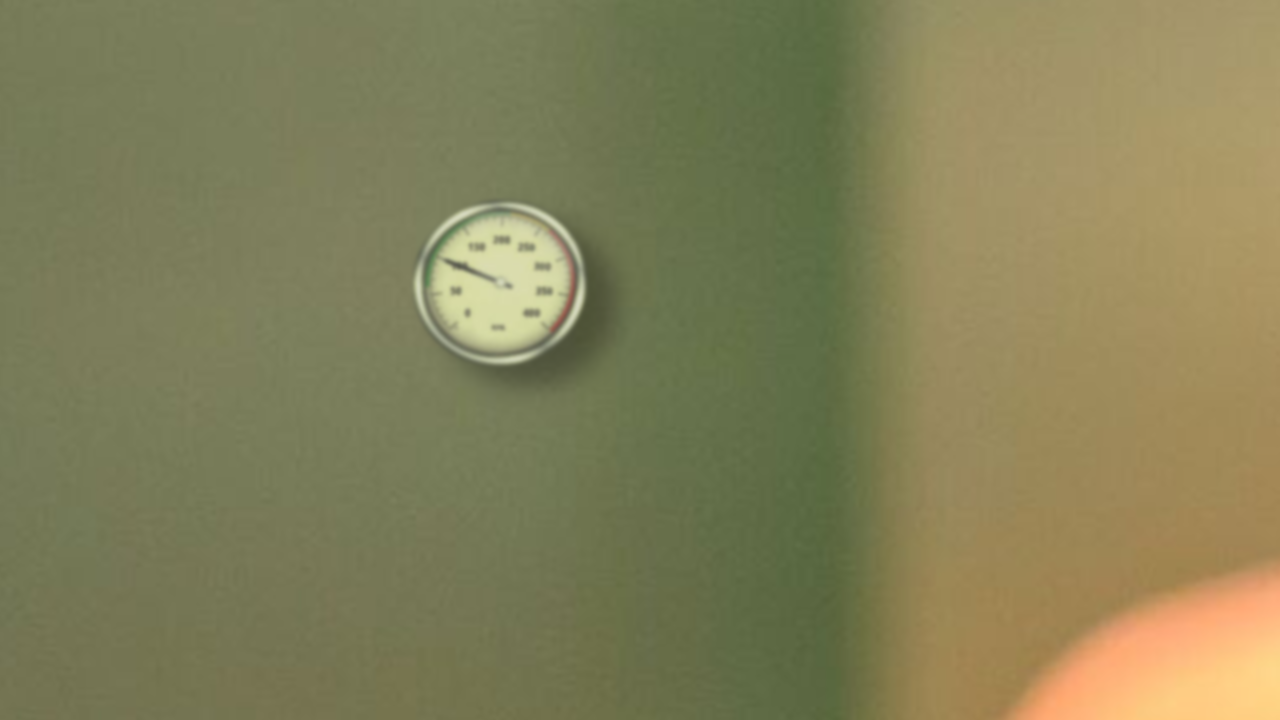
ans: {"value": 100, "unit": "kPa"}
